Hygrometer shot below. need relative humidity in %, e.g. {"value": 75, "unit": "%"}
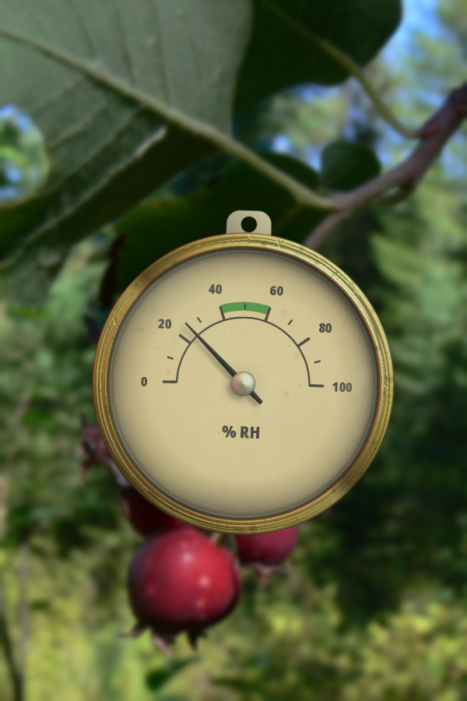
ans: {"value": 25, "unit": "%"}
